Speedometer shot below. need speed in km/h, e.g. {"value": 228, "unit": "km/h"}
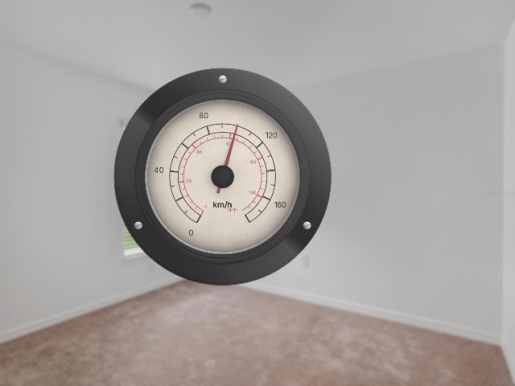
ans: {"value": 100, "unit": "km/h"}
